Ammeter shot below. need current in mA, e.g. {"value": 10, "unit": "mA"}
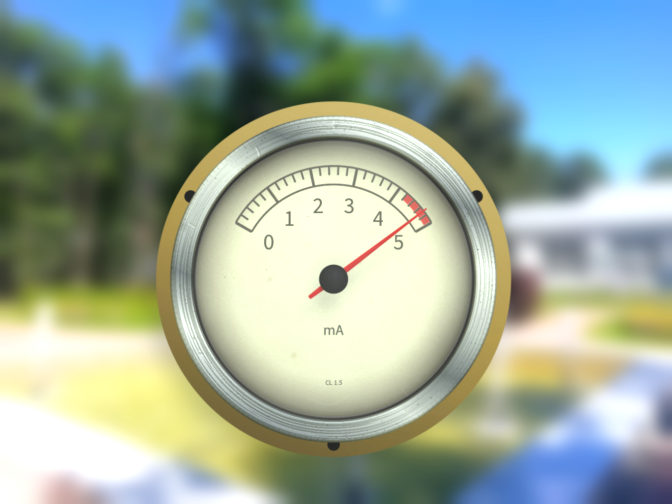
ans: {"value": 4.7, "unit": "mA"}
